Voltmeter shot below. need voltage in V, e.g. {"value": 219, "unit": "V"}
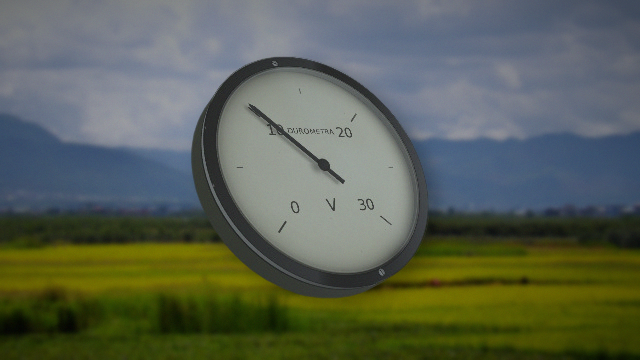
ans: {"value": 10, "unit": "V"}
